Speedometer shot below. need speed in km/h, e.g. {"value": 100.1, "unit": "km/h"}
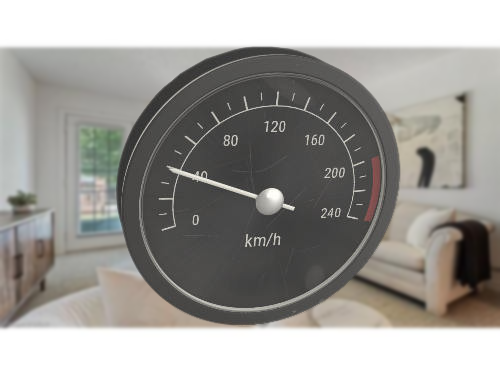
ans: {"value": 40, "unit": "km/h"}
